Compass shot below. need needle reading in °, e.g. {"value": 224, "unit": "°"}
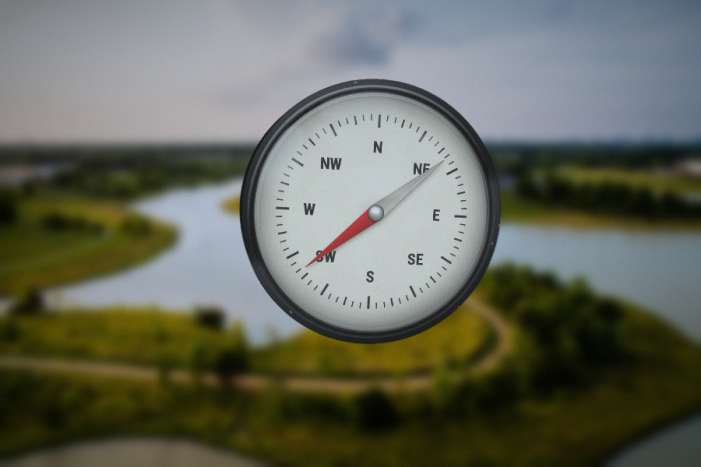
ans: {"value": 230, "unit": "°"}
